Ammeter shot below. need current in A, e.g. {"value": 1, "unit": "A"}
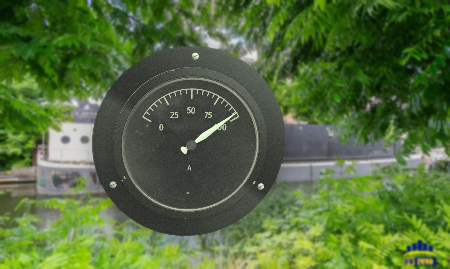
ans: {"value": 95, "unit": "A"}
